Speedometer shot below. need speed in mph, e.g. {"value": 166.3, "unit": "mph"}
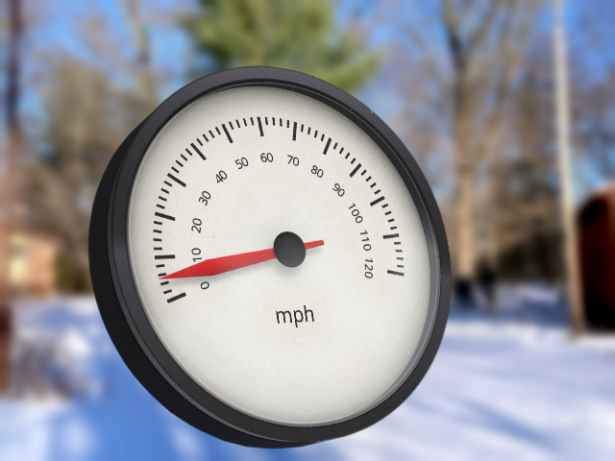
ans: {"value": 5, "unit": "mph"}
